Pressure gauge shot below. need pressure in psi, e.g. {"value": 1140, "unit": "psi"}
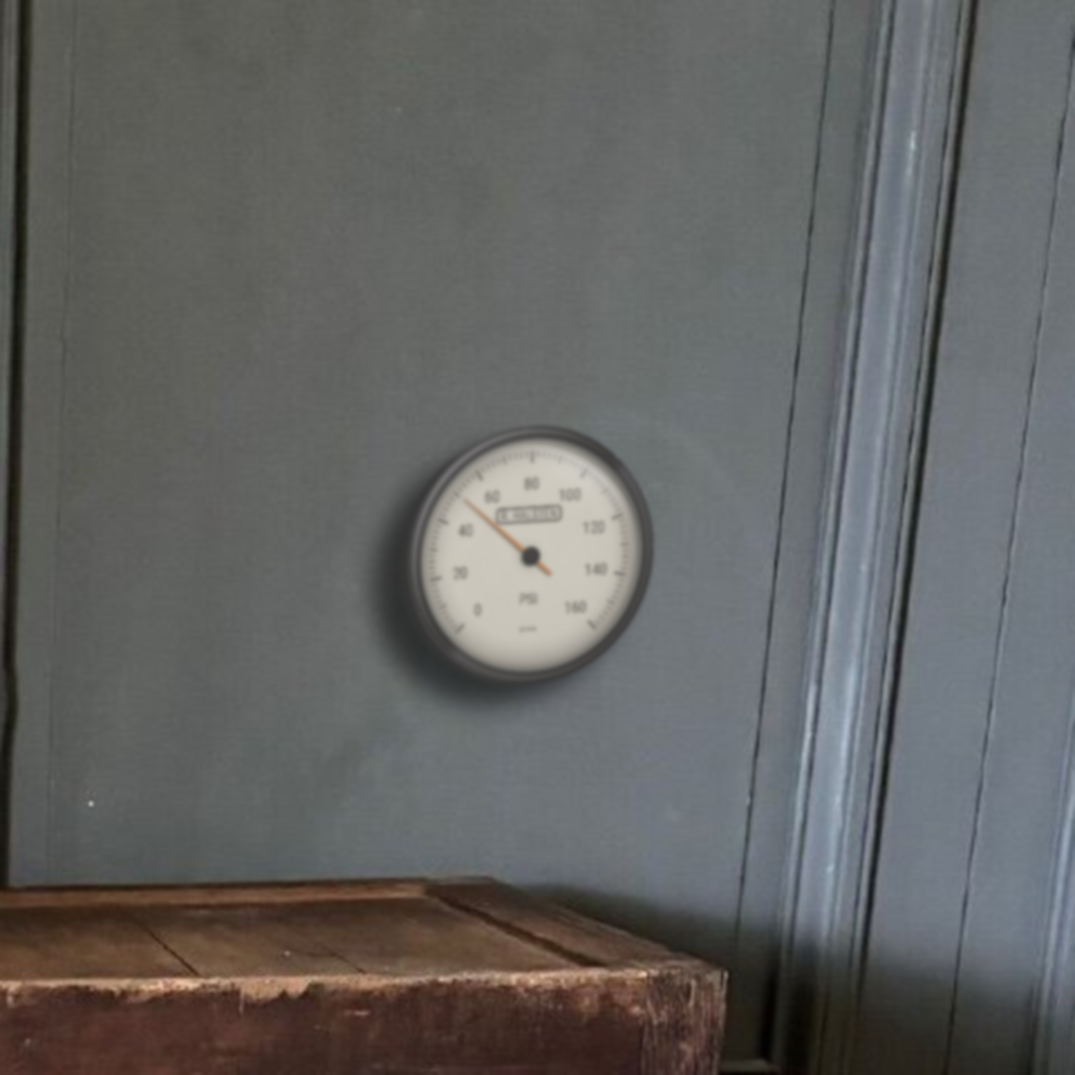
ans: {"value": 50, "unit": "psi"}
